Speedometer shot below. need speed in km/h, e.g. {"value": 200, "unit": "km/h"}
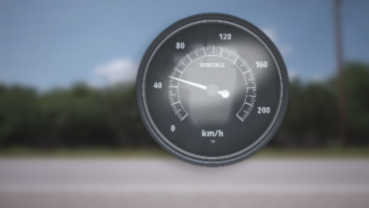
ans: {"value": 50, "unit": "km/h"}
